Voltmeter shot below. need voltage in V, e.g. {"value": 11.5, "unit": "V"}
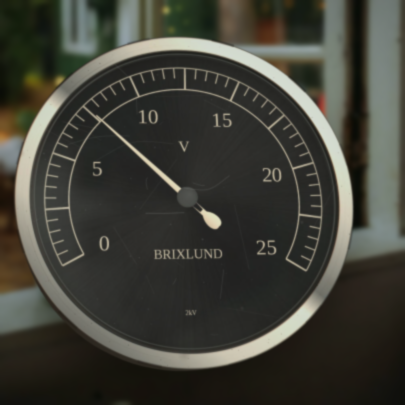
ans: {"value": 7.5, "unit": "V"}
